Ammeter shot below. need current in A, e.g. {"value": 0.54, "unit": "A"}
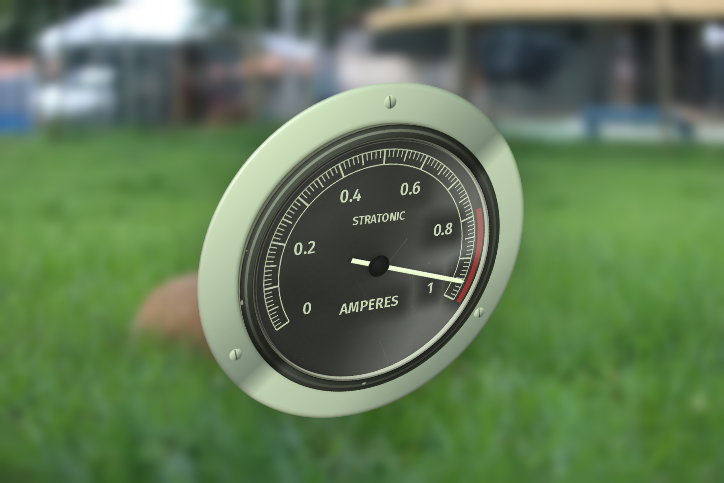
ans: {"value": 0.95, "unit": "A"}
